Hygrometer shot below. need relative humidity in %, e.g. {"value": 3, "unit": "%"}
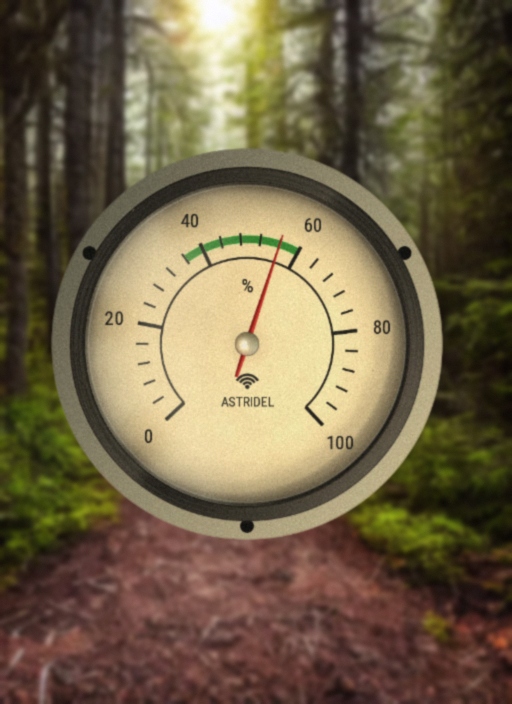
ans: {"value": 56, "unit": "%"}
